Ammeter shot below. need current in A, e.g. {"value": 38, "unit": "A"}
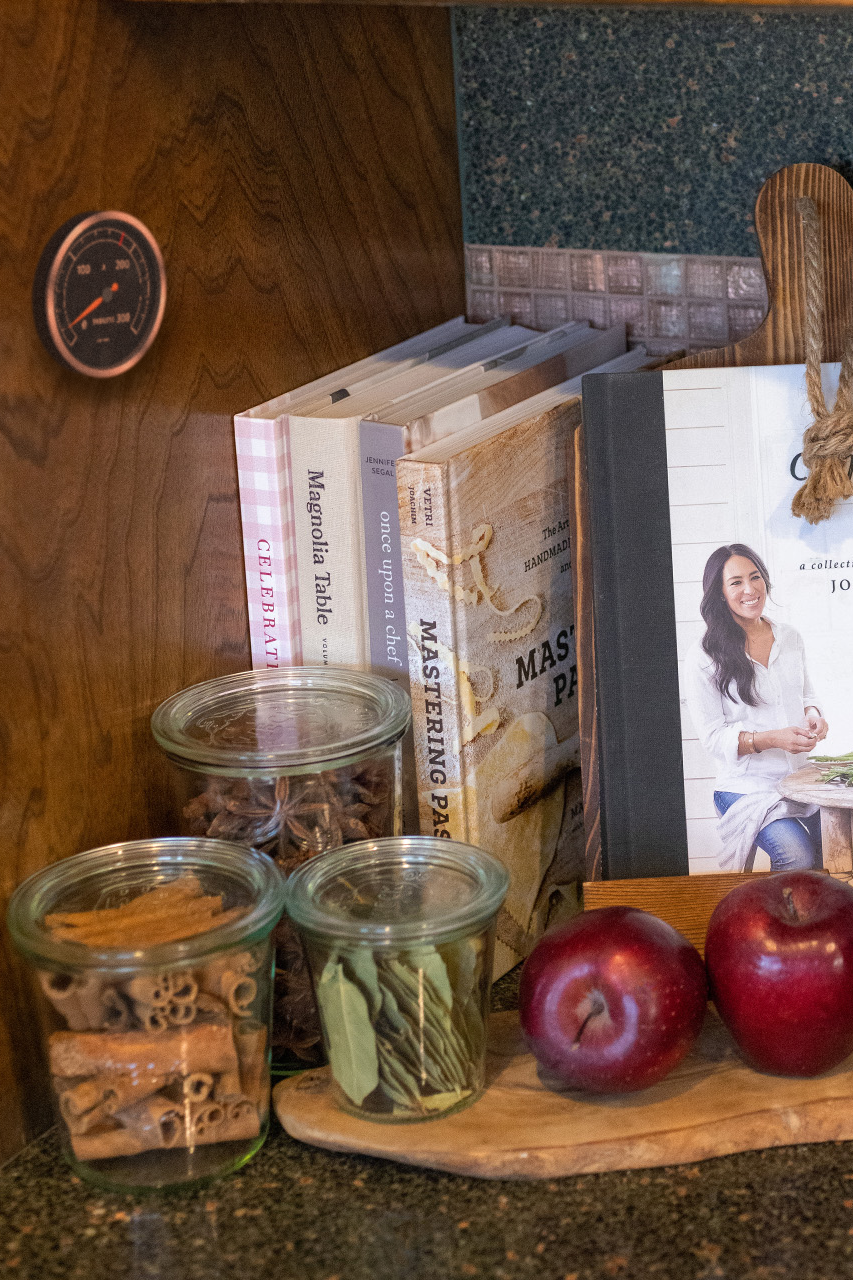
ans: {"value": 20, "unit": "A"}
